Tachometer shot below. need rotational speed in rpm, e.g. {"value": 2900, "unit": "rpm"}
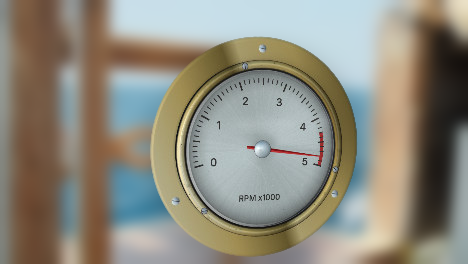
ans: {"value": 4800, "unit": "rpm"}
